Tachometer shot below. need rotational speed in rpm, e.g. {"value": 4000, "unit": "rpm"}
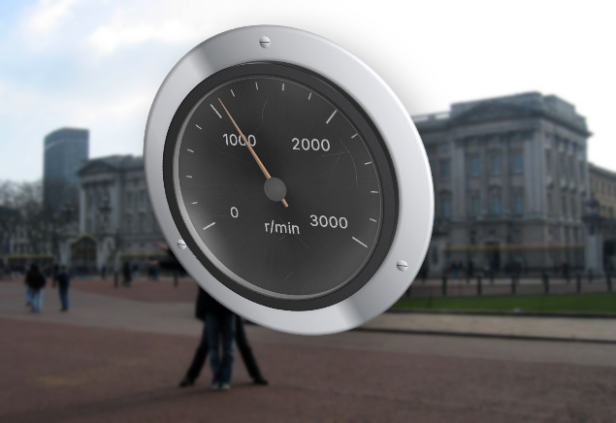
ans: {"value": 1100, "unit": "rpm"}
